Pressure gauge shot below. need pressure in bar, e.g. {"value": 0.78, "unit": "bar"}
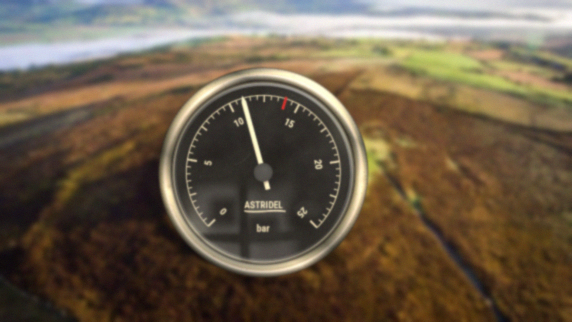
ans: {"value": 11, "unit": "bar"}
